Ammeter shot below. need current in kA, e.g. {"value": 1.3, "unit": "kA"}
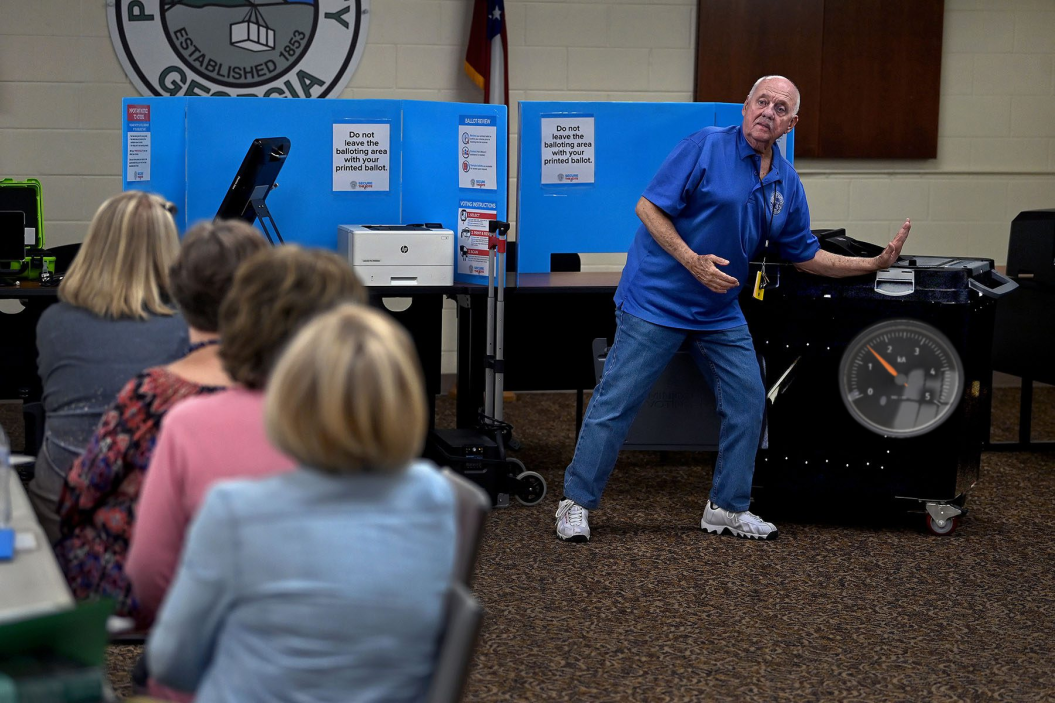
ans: {"value": 1.5, "unit": "kA"}
